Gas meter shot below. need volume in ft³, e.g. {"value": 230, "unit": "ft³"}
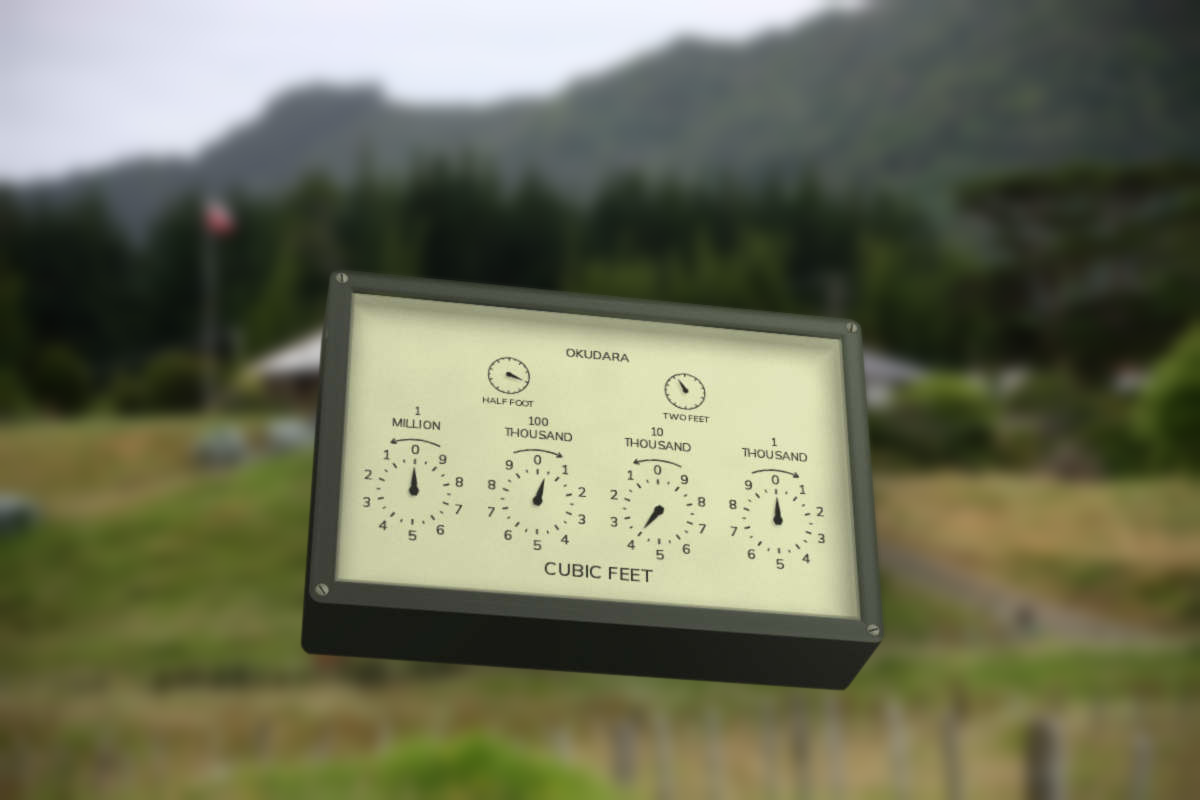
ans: {"value": 4000, "unit": "ft³"}
